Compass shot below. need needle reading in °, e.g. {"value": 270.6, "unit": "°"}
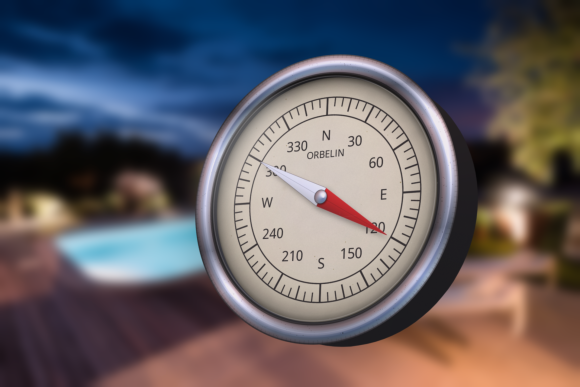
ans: {"value": 120, "unit": "°"}
